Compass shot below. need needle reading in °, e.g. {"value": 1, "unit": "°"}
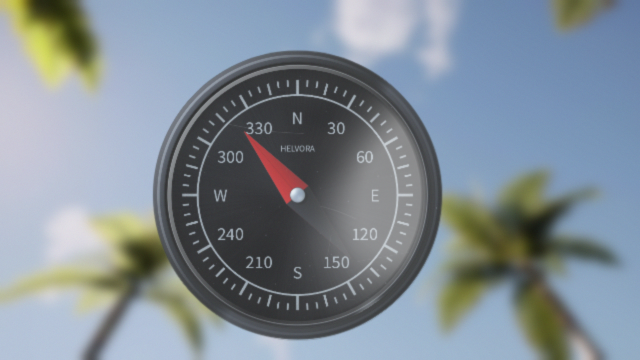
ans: {"value": 320, "unit": "°"}
